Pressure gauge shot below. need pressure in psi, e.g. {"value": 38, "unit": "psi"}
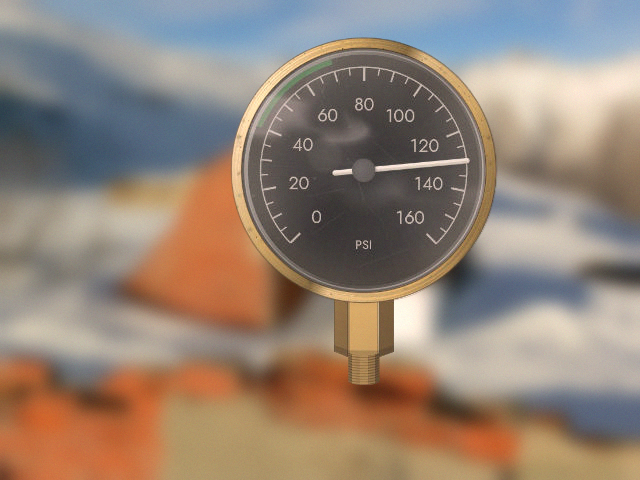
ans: {"value": 130, "unit": "psi"}
